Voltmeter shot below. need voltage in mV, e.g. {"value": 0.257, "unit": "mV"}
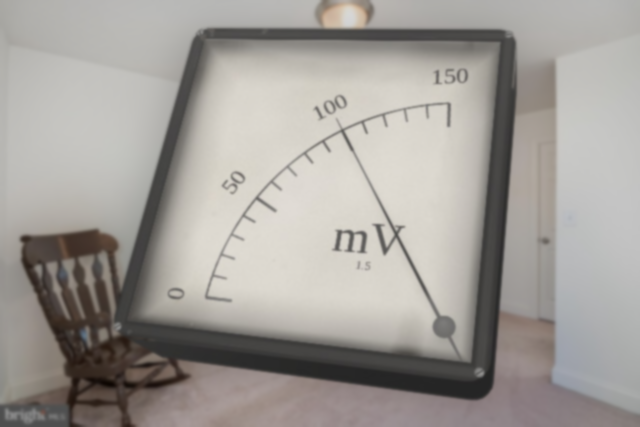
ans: {"value": 100, "unit": "mV"}
